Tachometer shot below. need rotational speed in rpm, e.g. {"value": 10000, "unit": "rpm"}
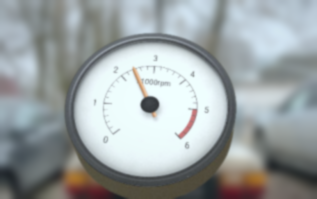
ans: {"value": 2400, "unit": "rpm"}
